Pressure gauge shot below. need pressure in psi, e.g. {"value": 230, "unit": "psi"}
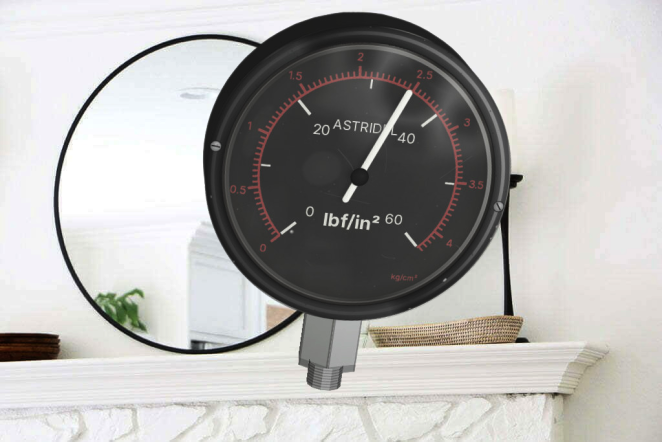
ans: {"value": 35, "unit": "psi"}
